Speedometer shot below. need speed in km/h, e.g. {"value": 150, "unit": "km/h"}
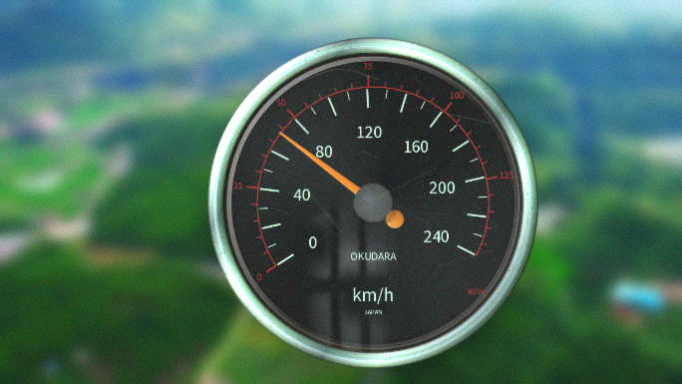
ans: {"value": 70, "unit": "km/h"}
